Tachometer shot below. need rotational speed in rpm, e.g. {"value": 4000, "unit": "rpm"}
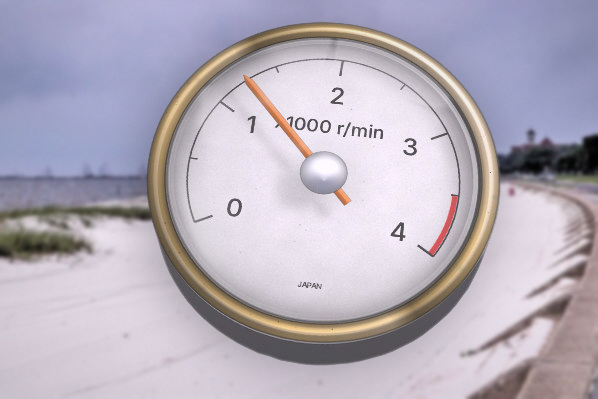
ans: {"value": 1250, "unit": "rpm"}
